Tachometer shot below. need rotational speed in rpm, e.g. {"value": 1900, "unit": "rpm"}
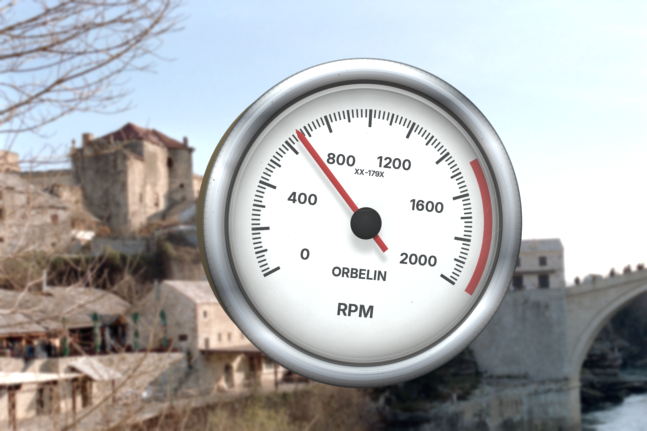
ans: {"value": 660, "unit": "rpm"}
